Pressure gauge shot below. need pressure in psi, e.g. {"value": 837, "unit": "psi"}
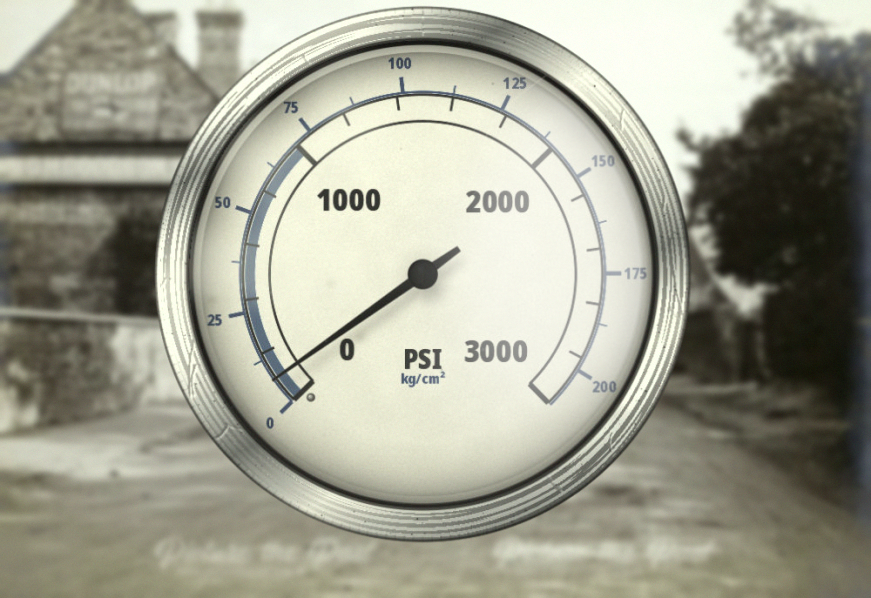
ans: {"value": 100, "unit": "psi"}
